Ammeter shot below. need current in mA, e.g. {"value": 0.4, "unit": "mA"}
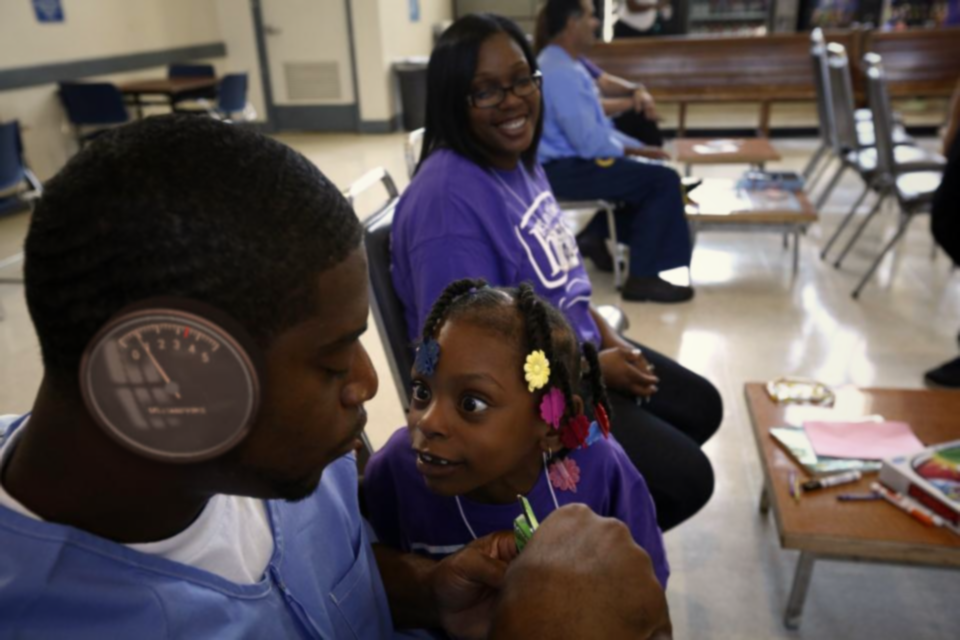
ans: {"value": 1, "unit": "mA"}
